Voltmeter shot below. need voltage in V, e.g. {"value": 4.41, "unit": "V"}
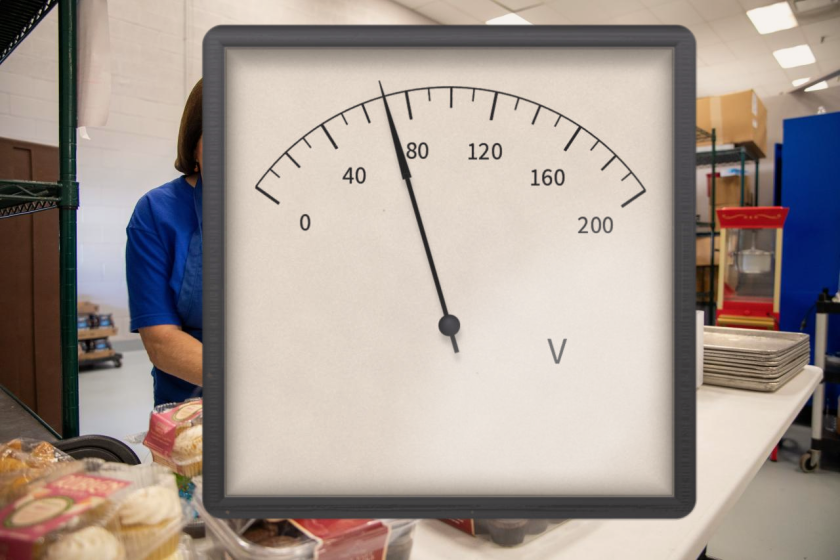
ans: {"value": 70, "unit": "V"}
